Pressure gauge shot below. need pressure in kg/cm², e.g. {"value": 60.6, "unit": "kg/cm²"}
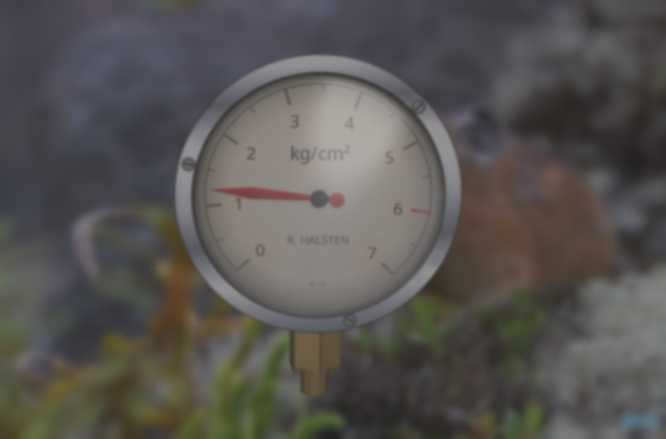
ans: {"value": 1.25, "unit": "kg/cm²"}
